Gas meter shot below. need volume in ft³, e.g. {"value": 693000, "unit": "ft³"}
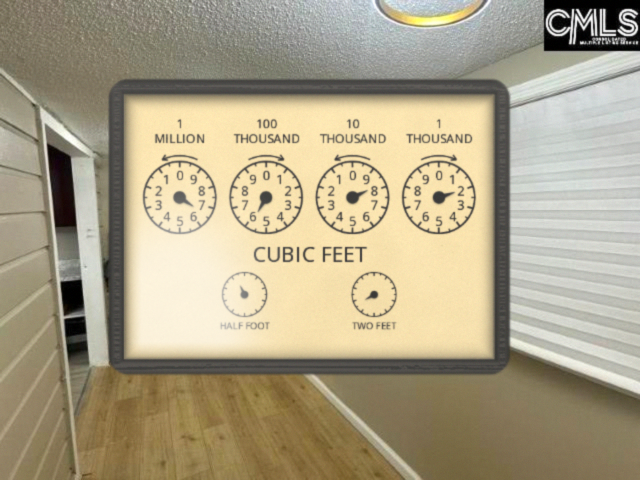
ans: {"value": 658200, "unit": "ft³"}
